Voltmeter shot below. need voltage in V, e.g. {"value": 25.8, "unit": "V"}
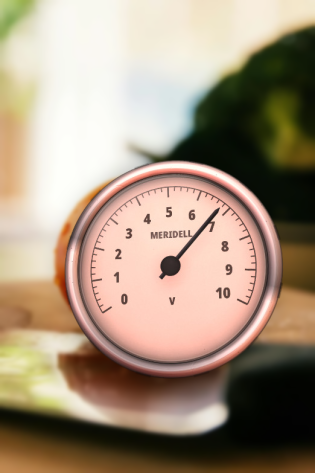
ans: {"value": 6.8, "unit": "V"}
